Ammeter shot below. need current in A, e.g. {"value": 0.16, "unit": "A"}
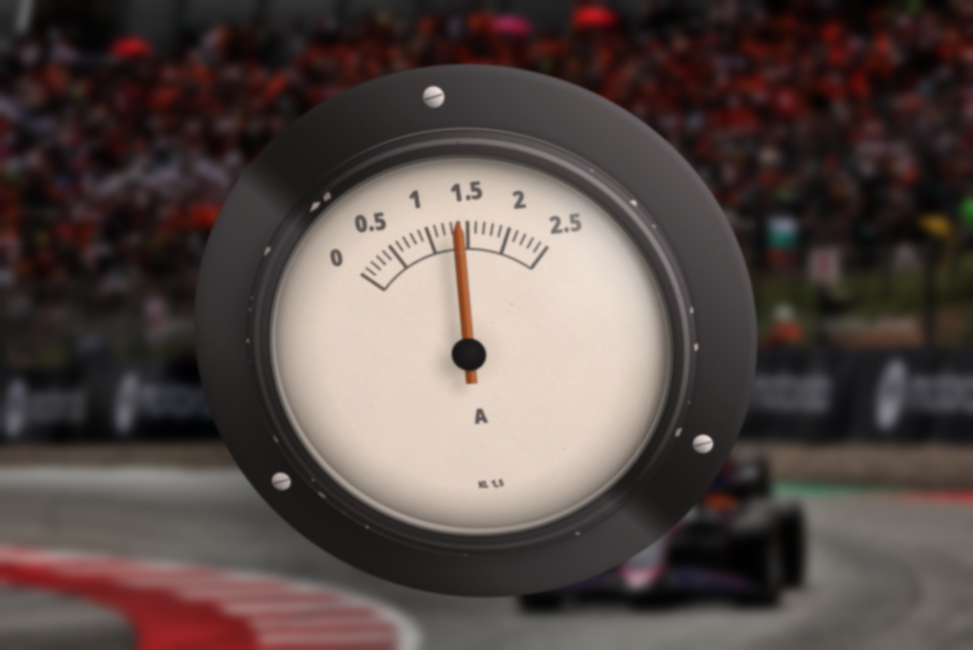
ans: {"value": 1.4, "unit": "A"}
